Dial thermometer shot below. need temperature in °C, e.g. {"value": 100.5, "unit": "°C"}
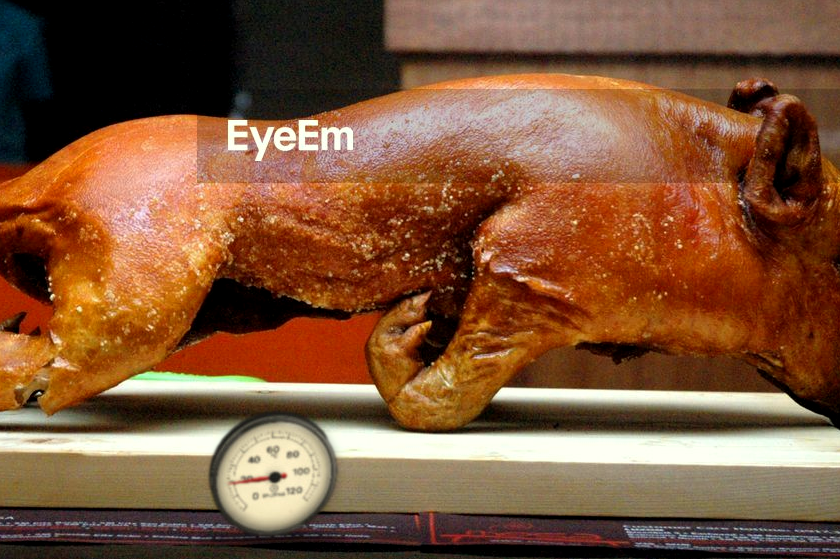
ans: {"value": 20, "unit": "°C"}
